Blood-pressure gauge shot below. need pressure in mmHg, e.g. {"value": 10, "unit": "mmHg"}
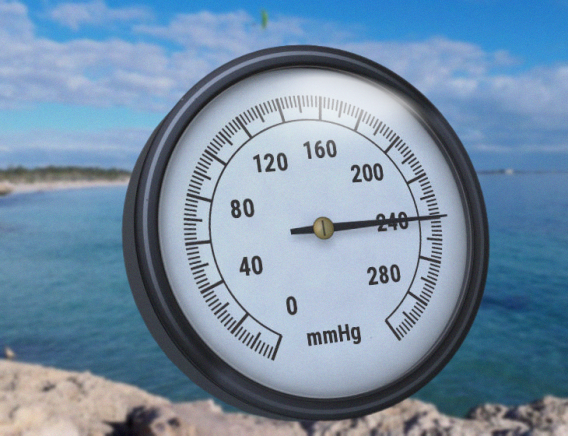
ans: {"value": 240, "unit": "mmHg"}
